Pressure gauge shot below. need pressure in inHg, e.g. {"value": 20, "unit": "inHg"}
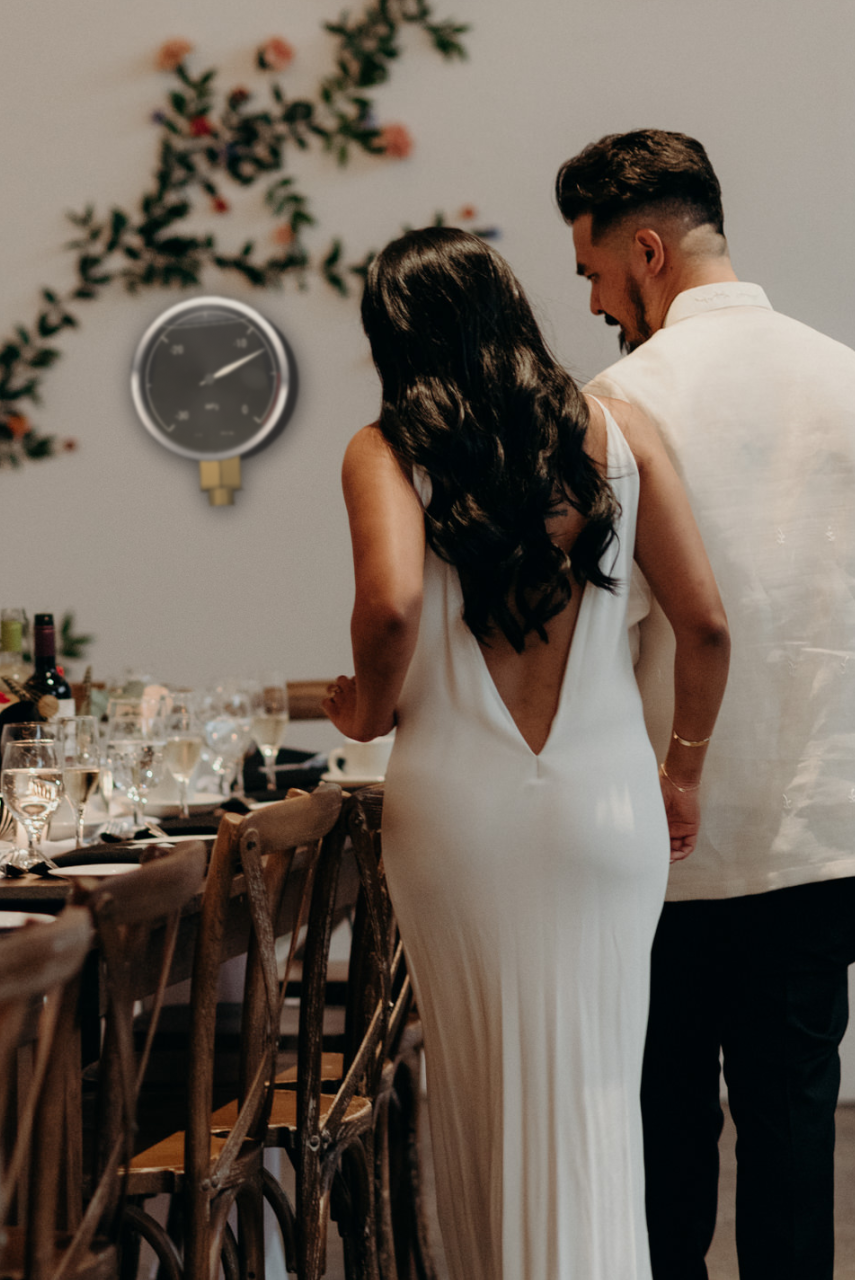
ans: {"value": -7.5, "unit": "inHg"}
